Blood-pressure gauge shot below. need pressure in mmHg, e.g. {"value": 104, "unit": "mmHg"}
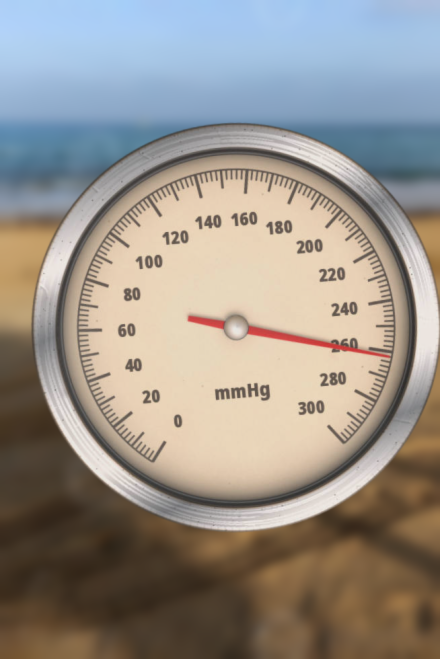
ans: {"value": 262, "unit": "mmHg"}
